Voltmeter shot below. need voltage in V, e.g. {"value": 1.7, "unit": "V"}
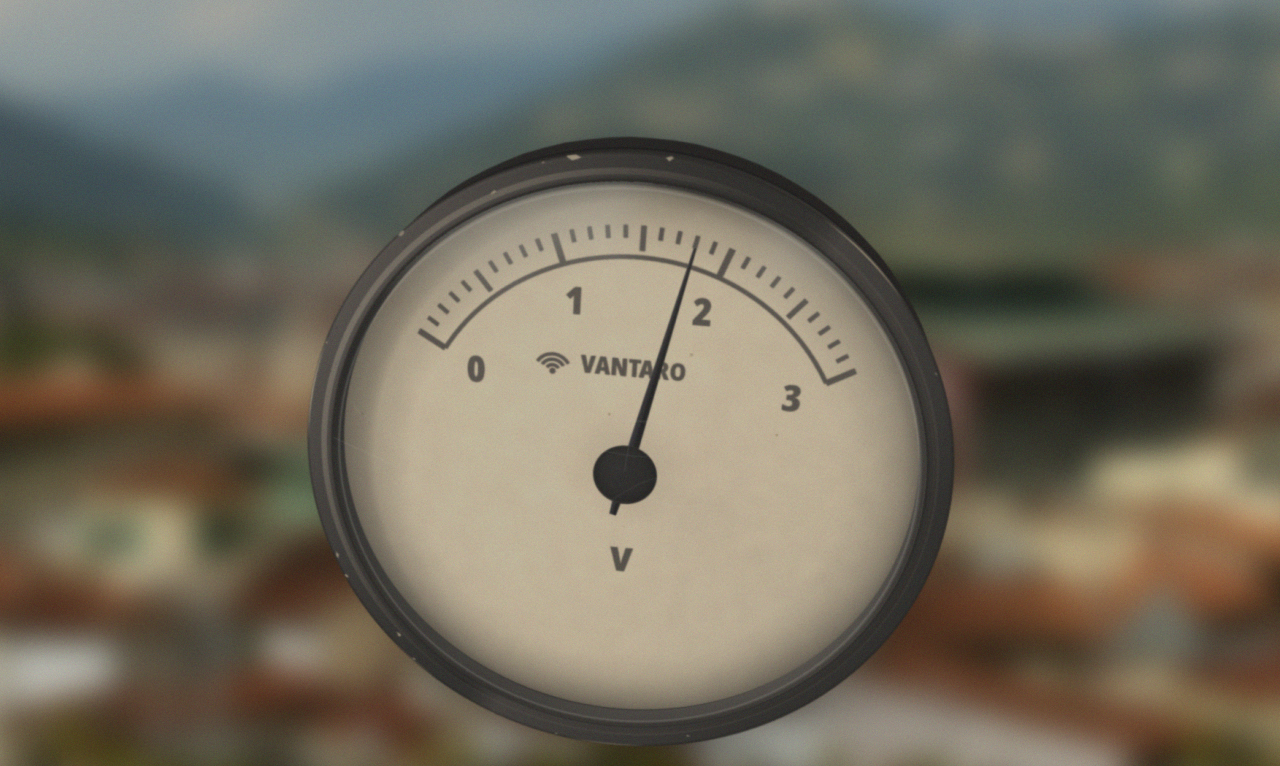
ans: {"value": 1.8, "unit": "V"}
